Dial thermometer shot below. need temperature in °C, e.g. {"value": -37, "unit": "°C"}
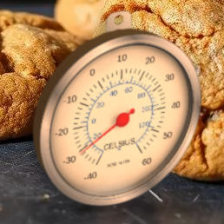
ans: {"value": -30, "unit": "°C"}
